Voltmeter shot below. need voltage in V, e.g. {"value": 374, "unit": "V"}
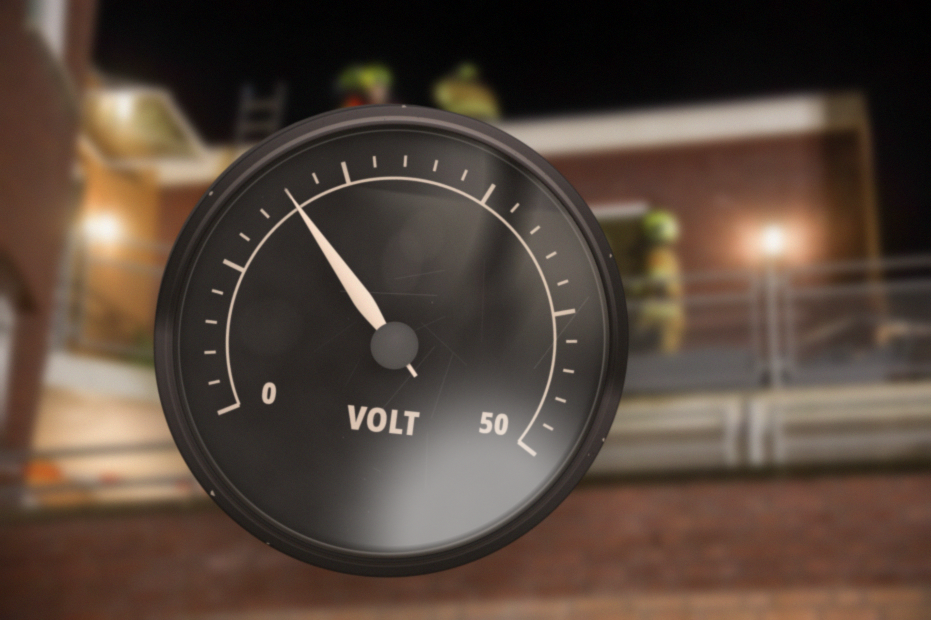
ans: {"value": 16, "unit": "V"}
